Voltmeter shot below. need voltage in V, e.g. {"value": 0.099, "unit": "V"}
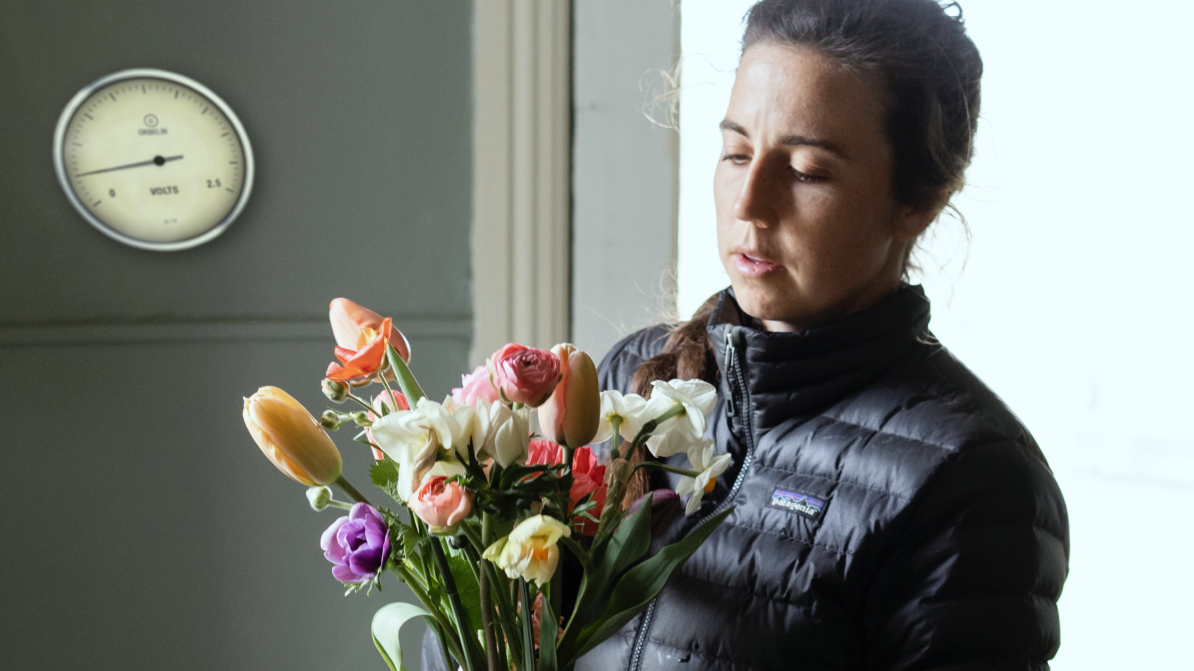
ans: {"value": 0.25, "unit": "V"}
